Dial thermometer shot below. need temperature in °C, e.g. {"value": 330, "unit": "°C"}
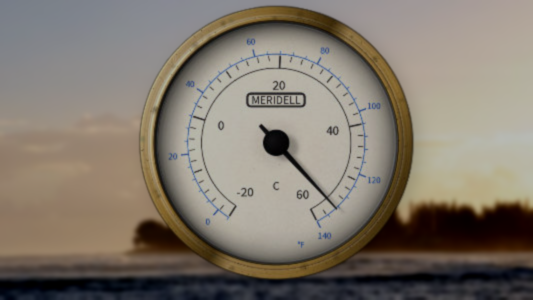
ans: {"value": 56, "unit": "°C"}
